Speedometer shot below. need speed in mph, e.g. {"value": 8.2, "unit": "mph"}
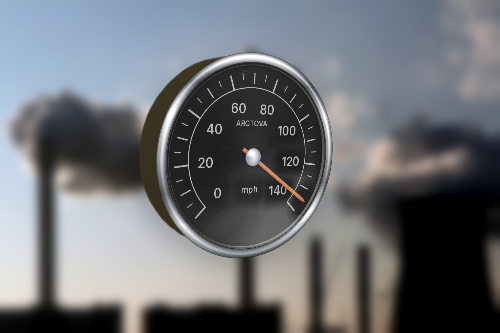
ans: {"value": 135, "unit": "mph"}
